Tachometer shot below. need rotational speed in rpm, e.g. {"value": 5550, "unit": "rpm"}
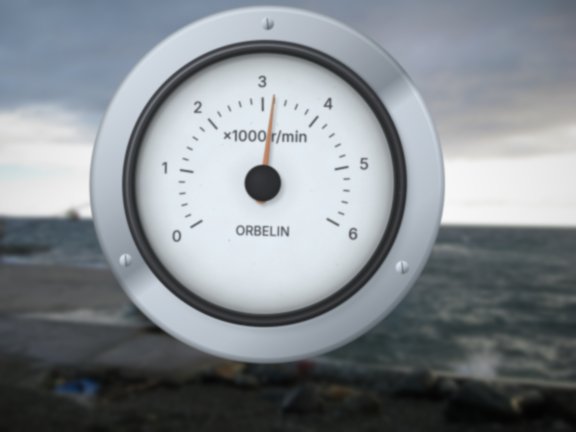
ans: {"value": 3200, "unit": "rpm"}
